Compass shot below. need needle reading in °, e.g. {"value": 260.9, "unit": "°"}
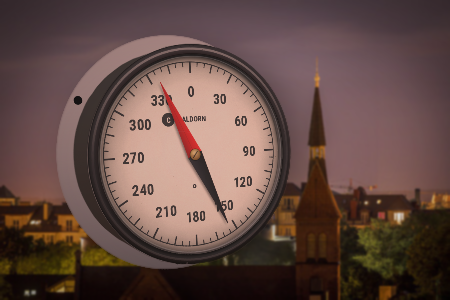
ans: {"value": 335, "unit": "°"}
